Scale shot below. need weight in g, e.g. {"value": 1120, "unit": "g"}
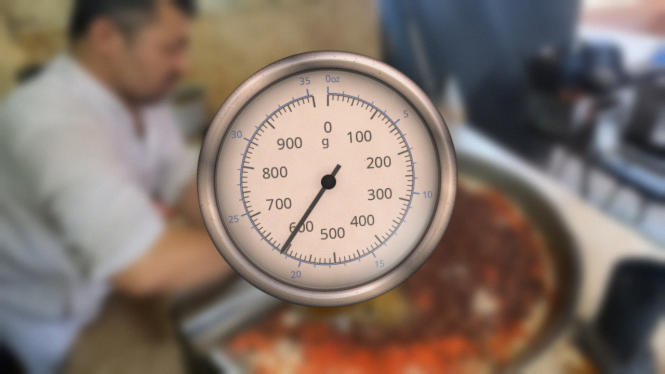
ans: {"value": 610, "unit": "g"}
